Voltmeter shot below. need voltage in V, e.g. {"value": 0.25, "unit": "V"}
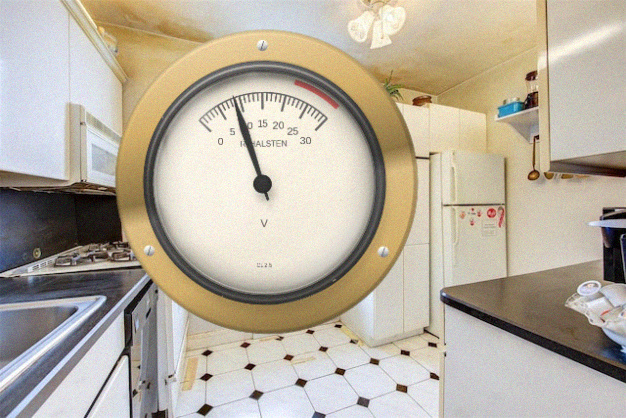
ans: {"value": 9, "unit": "V"}
